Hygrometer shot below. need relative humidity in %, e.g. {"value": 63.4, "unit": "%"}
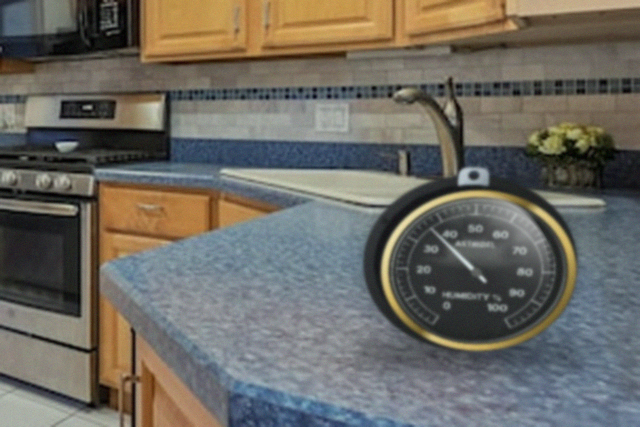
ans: {"value": 36, "unit": "%"}
